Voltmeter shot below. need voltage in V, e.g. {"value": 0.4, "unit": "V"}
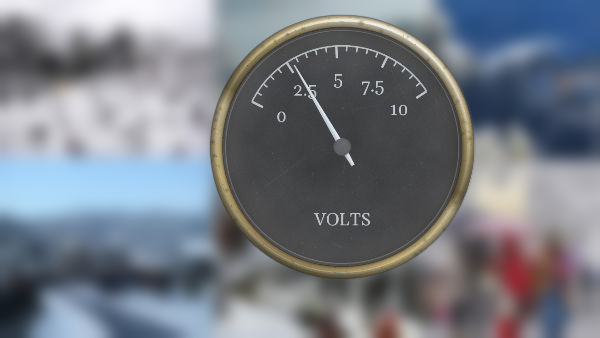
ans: {"value": 2.75, "unit": "V"}
